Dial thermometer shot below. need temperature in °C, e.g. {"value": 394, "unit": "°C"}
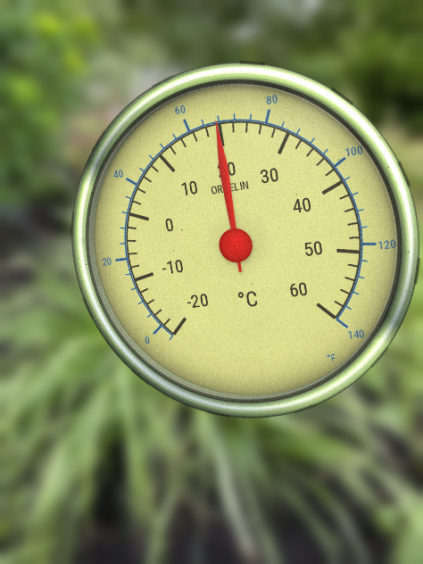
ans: {"value": 20, "unit": "°C"}
